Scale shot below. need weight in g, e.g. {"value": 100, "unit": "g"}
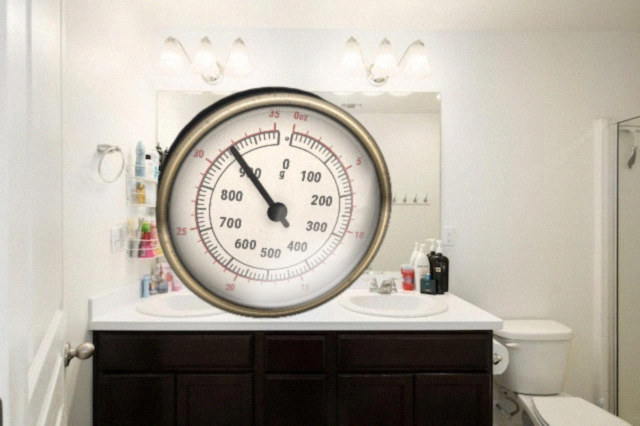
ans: {"value": 900, "unit": "g"}
